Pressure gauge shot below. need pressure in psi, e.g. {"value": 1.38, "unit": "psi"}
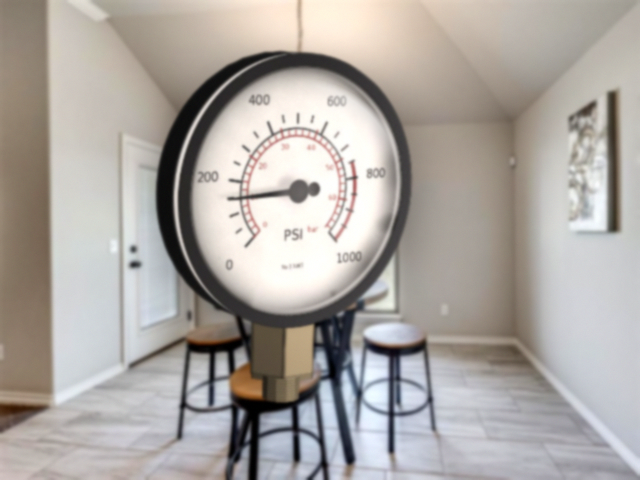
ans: {"value": 150, "unit": "psi"}
